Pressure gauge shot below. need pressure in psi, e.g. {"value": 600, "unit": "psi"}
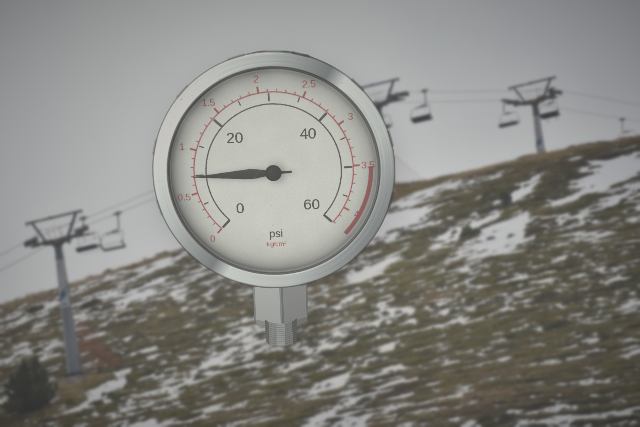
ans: {"value": 10, "unit": "psi"}
